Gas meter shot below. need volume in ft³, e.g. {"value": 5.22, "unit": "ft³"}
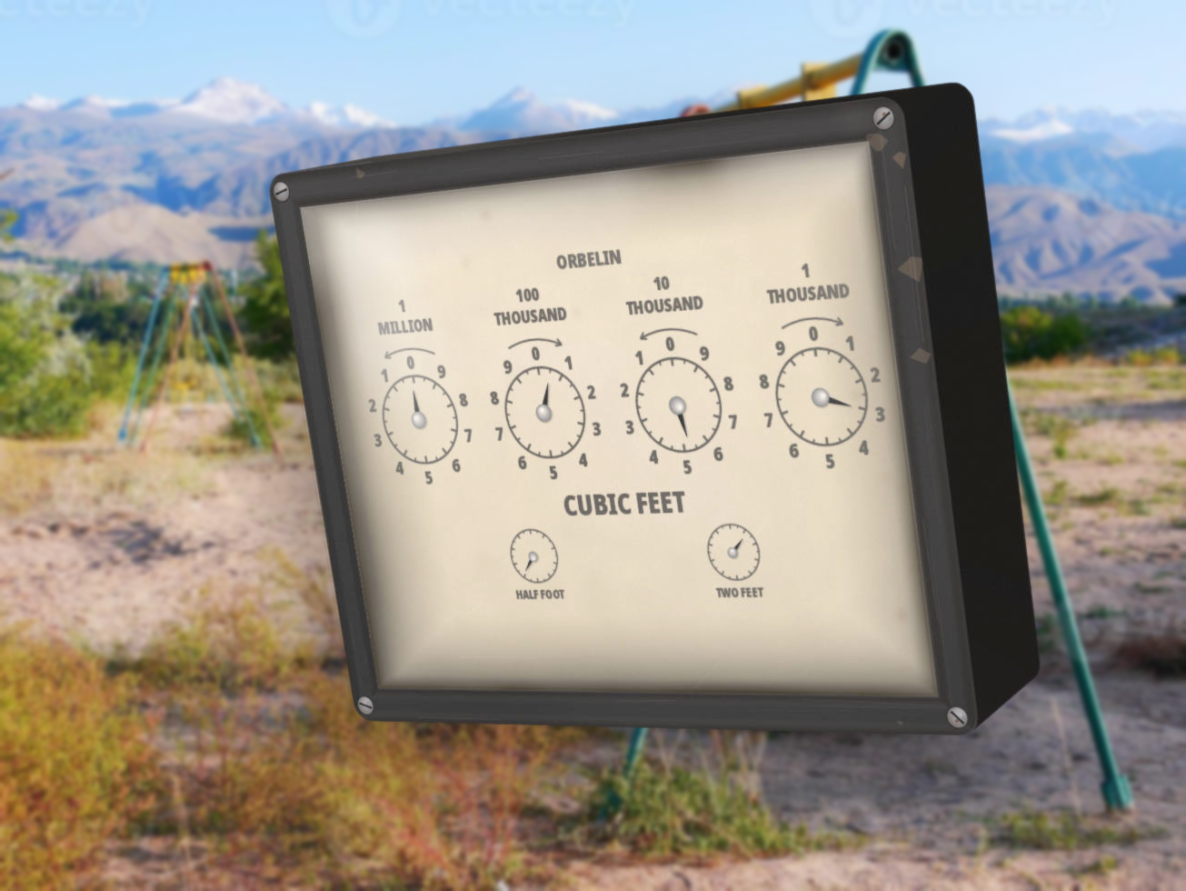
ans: {"value": 5300, "unit": "ft³"}
